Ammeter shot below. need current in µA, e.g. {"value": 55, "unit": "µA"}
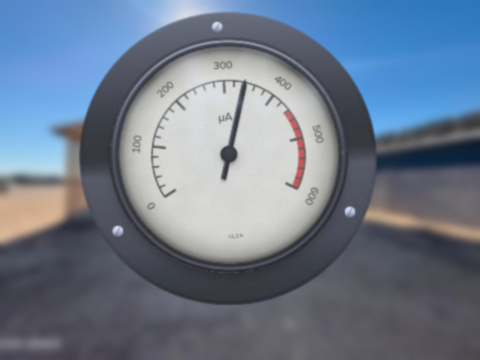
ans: {"value": 340, "unit": "µA"}
